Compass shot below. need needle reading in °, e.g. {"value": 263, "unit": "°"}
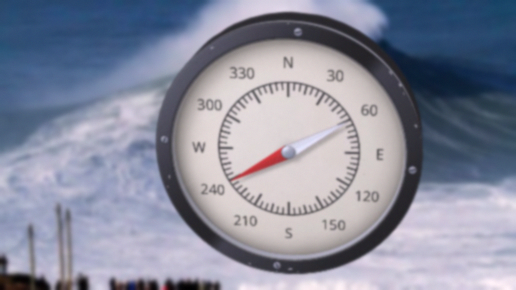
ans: {"value": 240, "unit": "°"}
